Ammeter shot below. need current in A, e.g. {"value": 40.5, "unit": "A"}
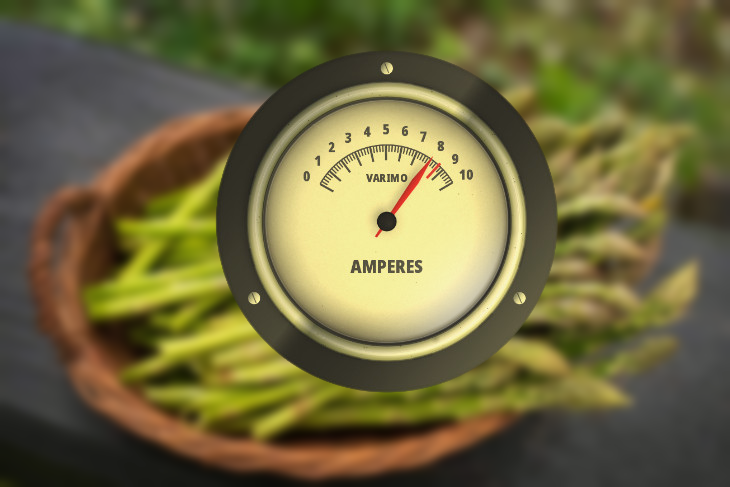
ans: {"value": 8, "unit": "A"}
